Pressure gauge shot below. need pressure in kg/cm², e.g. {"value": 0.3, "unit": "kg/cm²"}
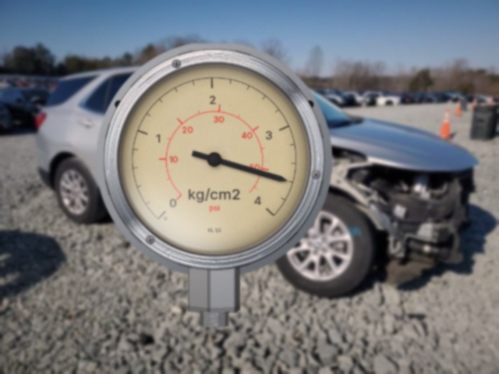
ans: {"value": 3.6, "unit": "kg/cm²"}
